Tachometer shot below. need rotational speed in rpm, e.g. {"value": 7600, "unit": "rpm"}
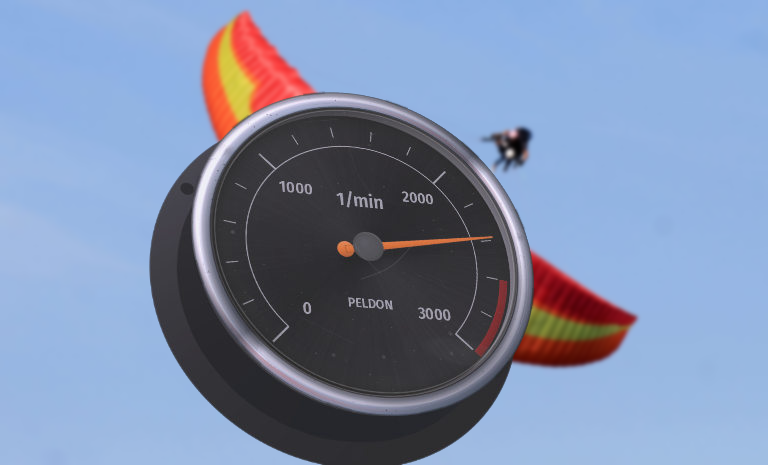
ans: {"value": 2400, "unit": "rpm"}
